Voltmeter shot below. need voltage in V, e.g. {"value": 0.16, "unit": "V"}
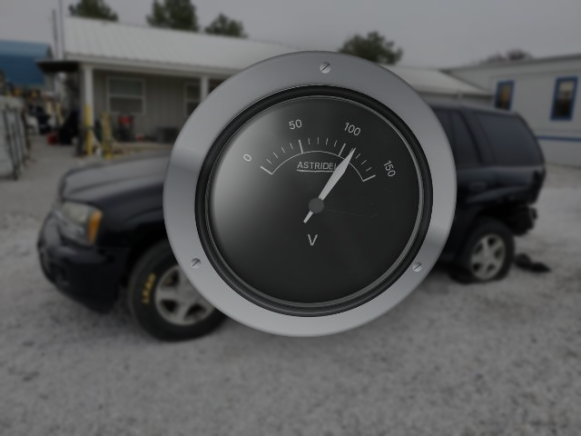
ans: {"value": 110, "unit": "V"}
